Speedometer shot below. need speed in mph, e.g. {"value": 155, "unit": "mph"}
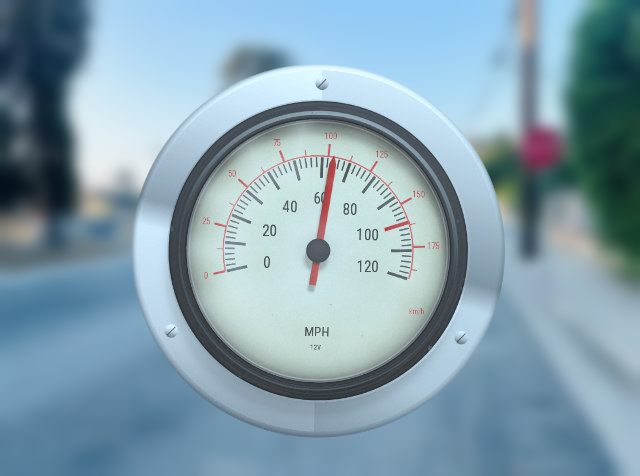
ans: {"value": 64, "unit": "mph"}
